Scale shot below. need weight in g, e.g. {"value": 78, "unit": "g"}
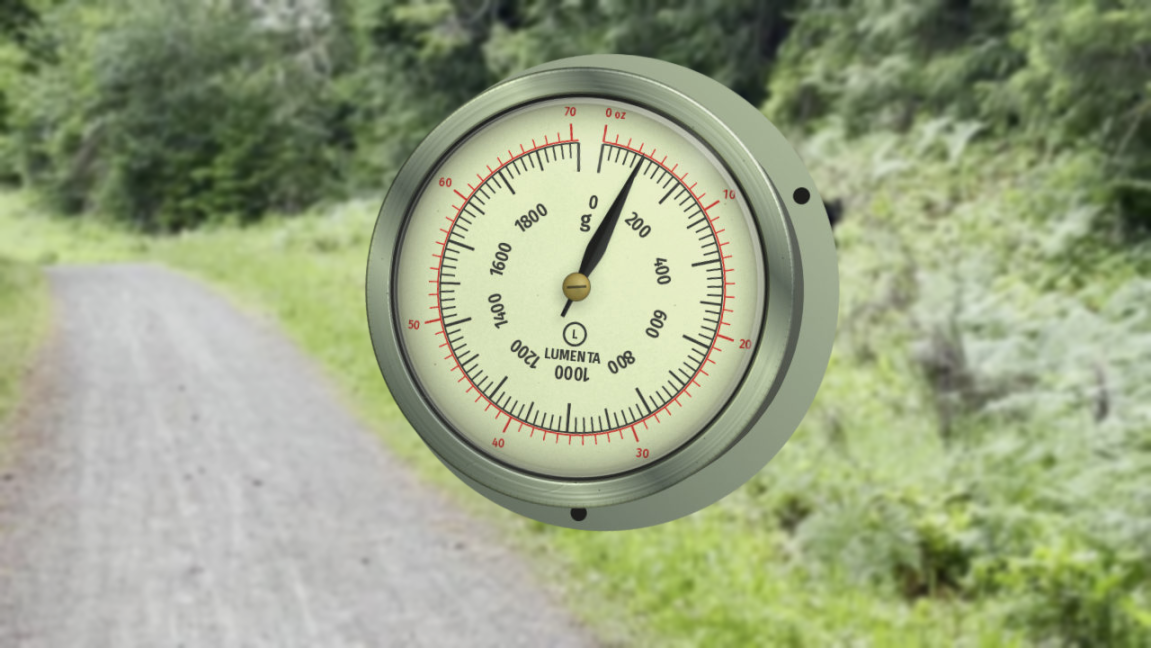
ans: {"value": 100, "unit": "g"}
